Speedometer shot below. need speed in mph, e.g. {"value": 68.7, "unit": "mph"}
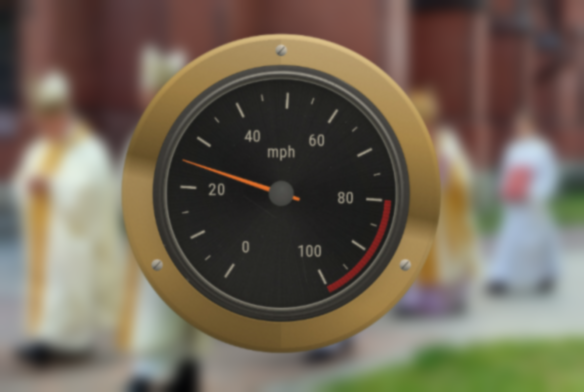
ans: {"value": 25, "unit": "mph"}
